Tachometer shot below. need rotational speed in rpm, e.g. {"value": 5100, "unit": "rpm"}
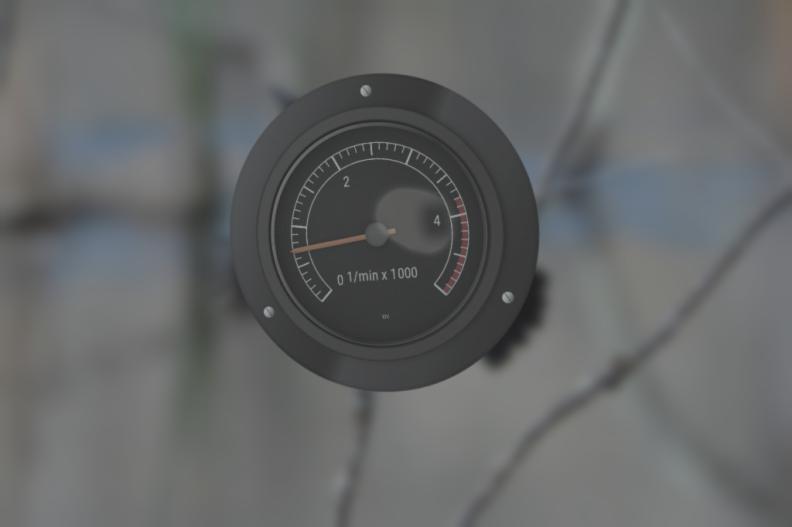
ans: {"value": 700, "unit": "rpm"}
